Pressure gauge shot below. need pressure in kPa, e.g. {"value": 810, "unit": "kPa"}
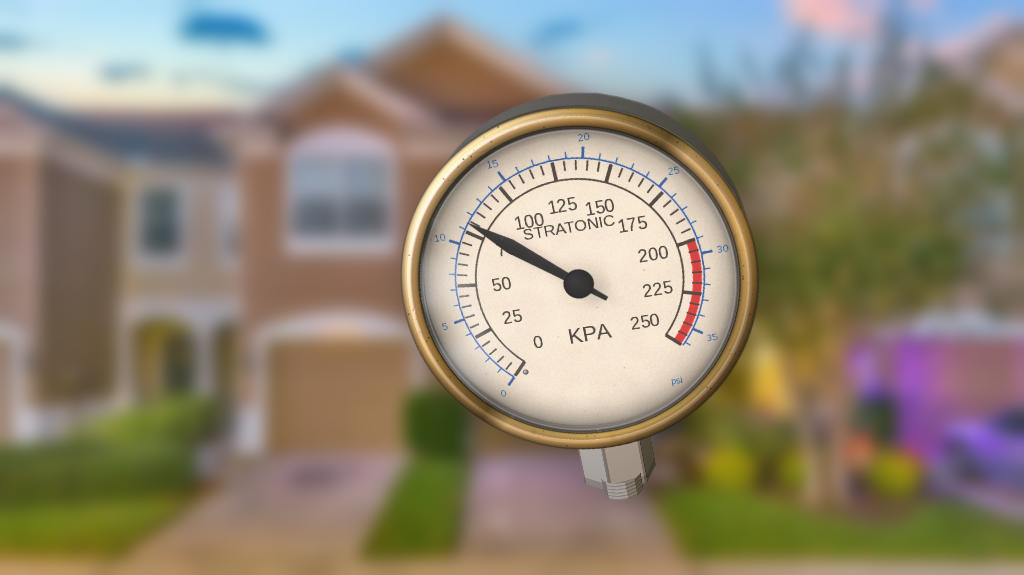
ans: {"value": 80, "unit": "kPa"}
